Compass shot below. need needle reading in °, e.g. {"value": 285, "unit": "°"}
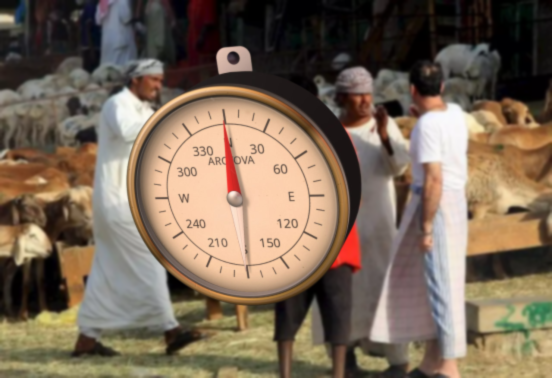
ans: {"value": 0, "unit": "°"}
